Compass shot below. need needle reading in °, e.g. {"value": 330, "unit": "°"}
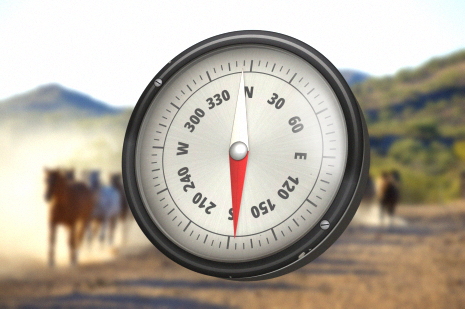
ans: {"value": 175, "unit": "°"}
